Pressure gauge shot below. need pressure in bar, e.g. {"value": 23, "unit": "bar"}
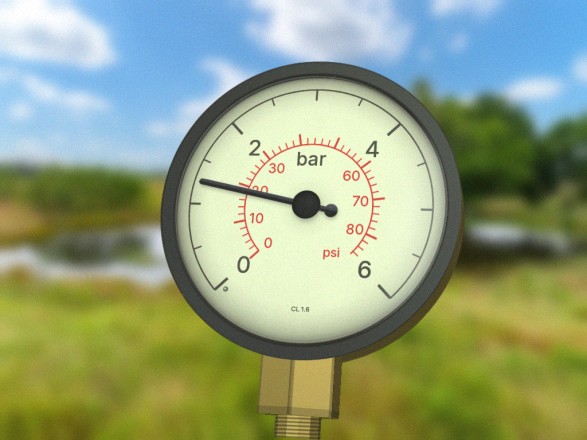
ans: {"value": 1.25, "unit": "bar"}
